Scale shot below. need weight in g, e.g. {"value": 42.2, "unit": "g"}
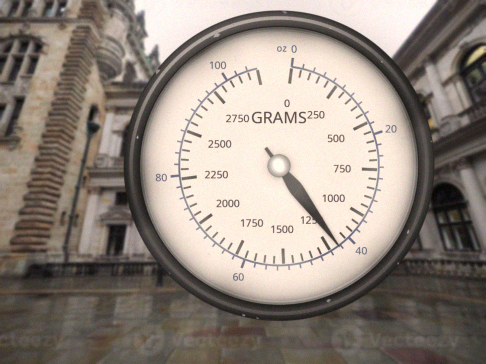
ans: {"value": 1200, "unit": "g"}
